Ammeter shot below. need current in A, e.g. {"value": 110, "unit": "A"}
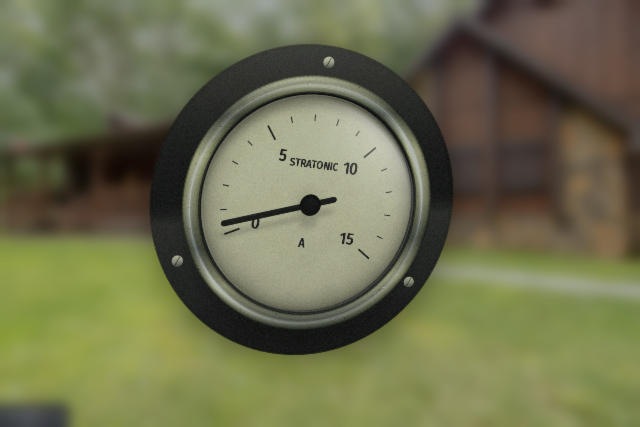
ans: {"value": 0.5, "unit": "A"}
